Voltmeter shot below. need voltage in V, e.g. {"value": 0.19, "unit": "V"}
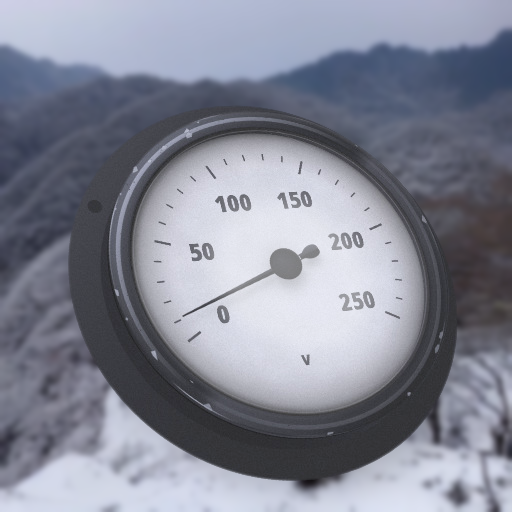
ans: {"value": 10, "unit": "V"}
